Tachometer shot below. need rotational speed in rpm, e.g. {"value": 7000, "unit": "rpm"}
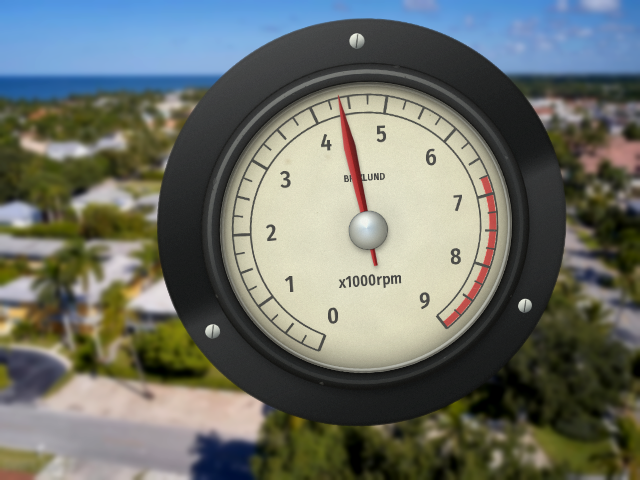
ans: {"value": 4375, "unit": "rpm"}
